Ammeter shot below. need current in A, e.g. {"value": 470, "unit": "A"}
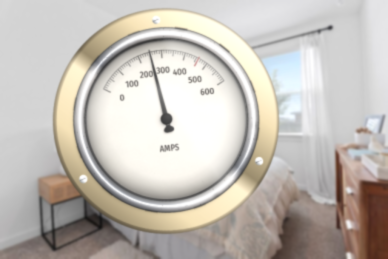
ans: {"value": 250, "unit": "A"}
